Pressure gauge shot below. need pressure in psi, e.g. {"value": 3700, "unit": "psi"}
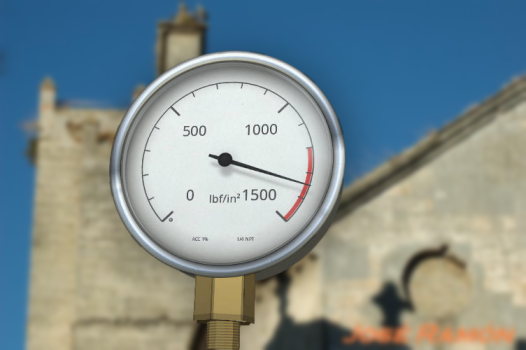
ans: {"value": 1350, "unit": "psi"}
